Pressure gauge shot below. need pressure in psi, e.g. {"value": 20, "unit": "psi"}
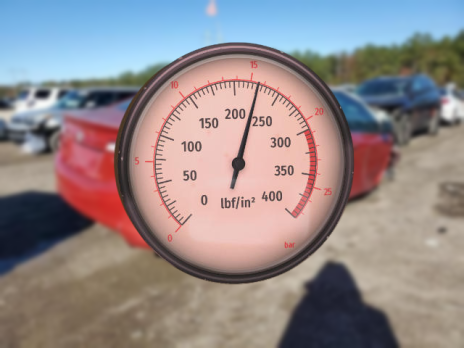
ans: {"value": 225, "unit": "psi"}
